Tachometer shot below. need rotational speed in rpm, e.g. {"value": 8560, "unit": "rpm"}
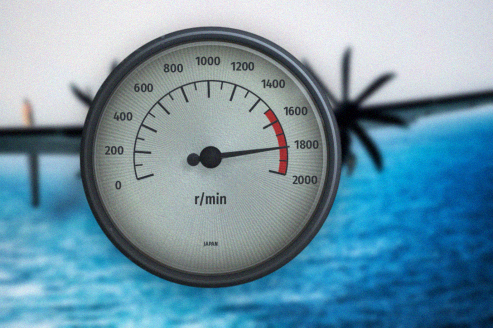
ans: {"value": 1800, "unit": "rpm"}
